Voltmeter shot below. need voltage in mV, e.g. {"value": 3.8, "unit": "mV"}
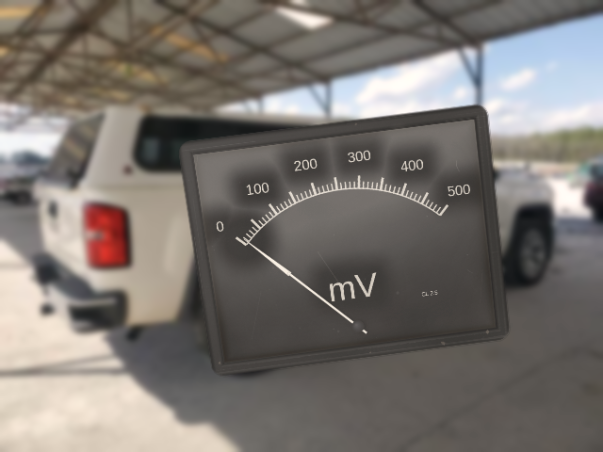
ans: {"value": 10, "unit": "mV"}
